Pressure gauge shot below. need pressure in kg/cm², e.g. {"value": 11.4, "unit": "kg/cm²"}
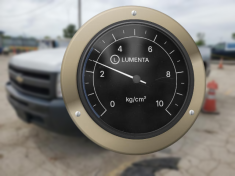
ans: {"value": 2.5, "unit": "kg/cm²"}
